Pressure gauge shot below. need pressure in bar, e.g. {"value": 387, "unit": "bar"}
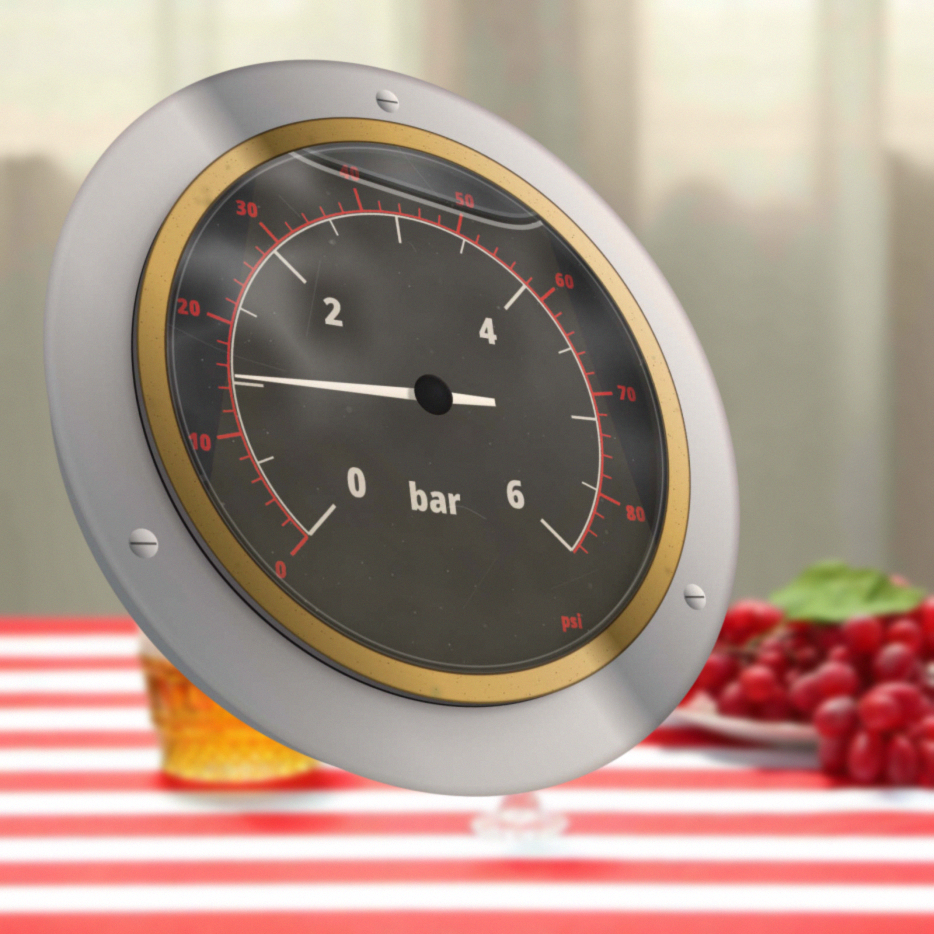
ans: {"value": 1, "unit": "bar"}
